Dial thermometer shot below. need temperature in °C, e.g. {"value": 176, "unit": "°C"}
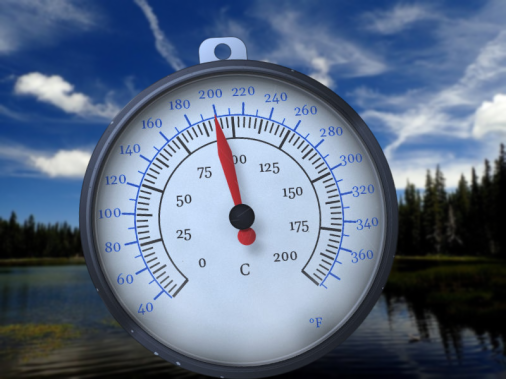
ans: {"value": 92.5, "unit": "°C"}
